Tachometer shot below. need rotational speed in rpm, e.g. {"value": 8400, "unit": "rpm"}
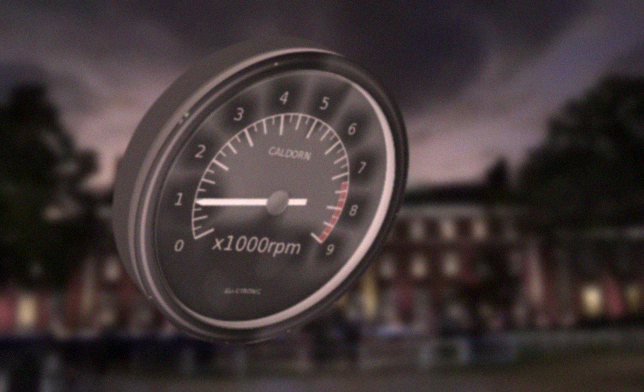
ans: {"value": 1000, "unit": "rpm"}
